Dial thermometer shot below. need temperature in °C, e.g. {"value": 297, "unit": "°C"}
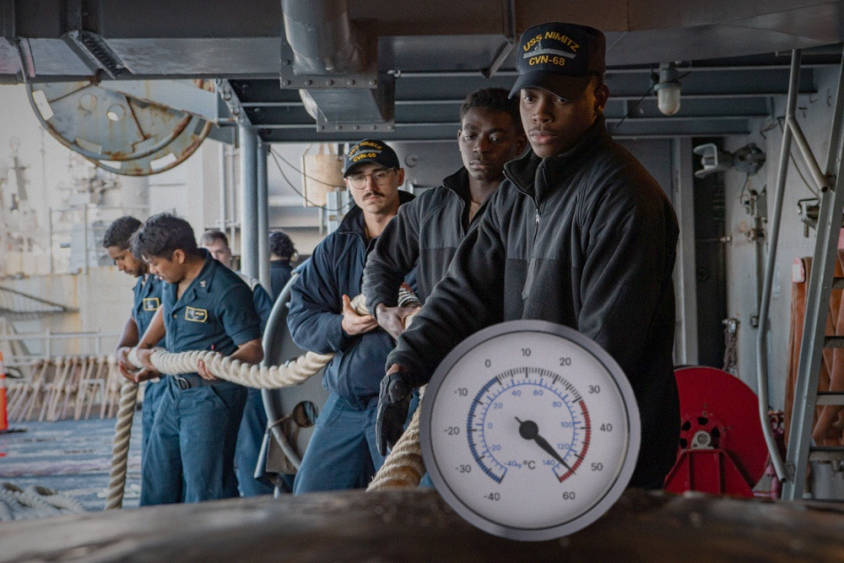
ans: {"value": 55, "unit": "°C"}
